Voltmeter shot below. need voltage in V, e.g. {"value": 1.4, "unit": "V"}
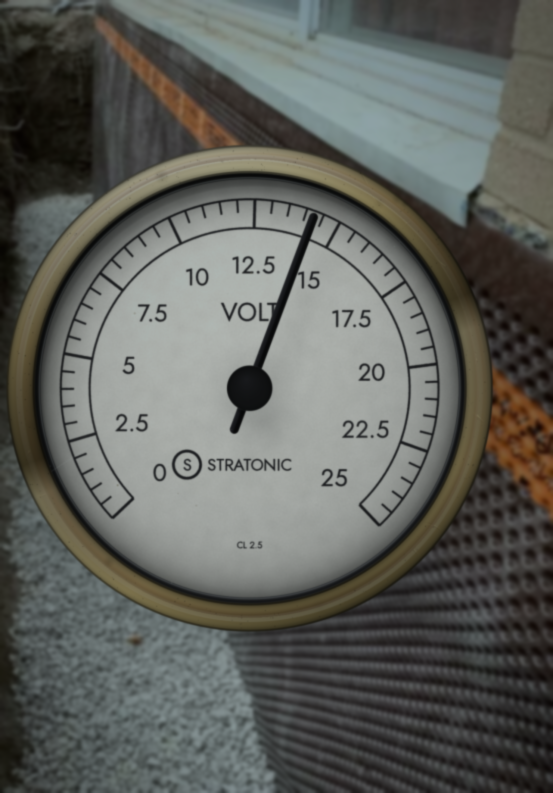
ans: {"value": 14.25, "unit": "V"}
